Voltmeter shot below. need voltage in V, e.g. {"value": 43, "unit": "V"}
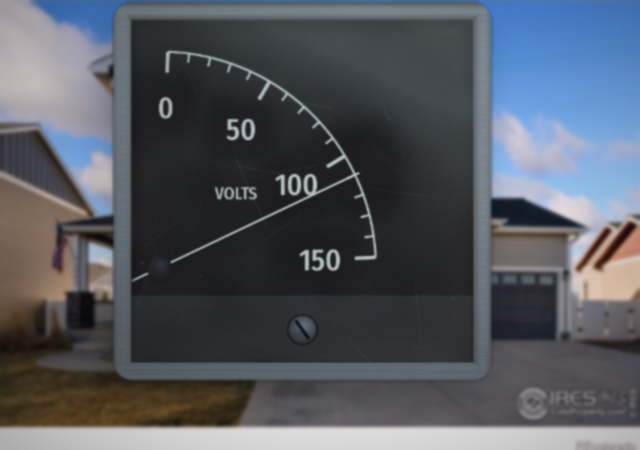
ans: {"value": 110, "unit": "V"}
